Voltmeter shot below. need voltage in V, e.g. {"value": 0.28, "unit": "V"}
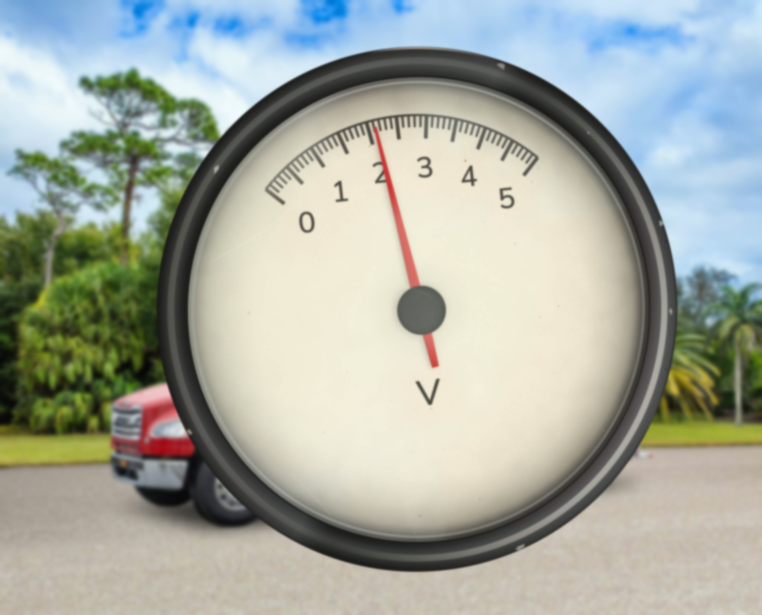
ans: {"value": 2.1, "unit": "V"}
